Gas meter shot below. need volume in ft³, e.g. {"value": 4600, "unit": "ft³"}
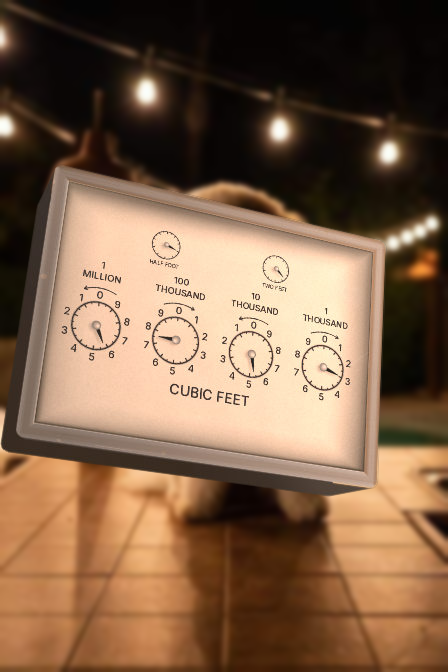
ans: {"value": 575300, "unit": "ft³"}
